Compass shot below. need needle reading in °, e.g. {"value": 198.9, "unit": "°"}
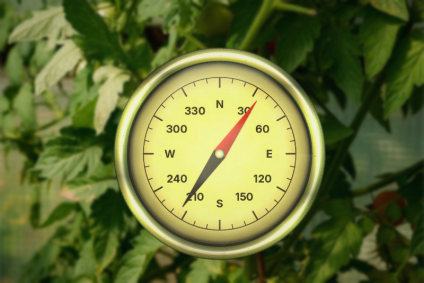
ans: {"value": 35, "unit": "°"}
